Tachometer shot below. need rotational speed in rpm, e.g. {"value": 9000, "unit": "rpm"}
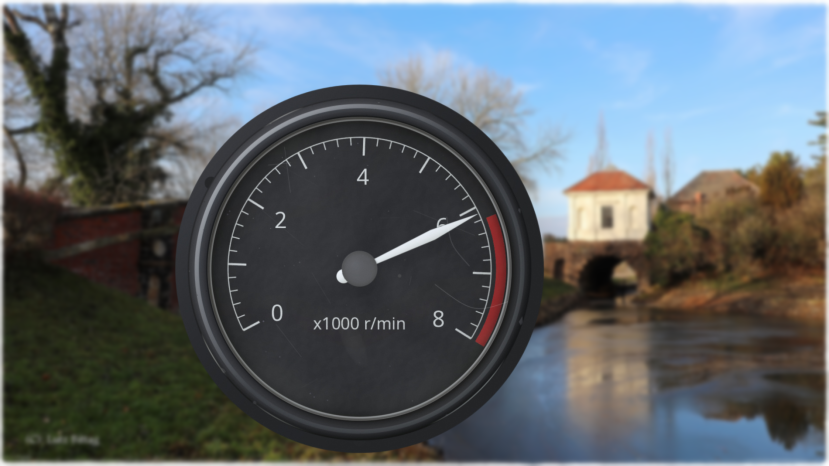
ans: {"value": 6100, "unit": "rpm"}
